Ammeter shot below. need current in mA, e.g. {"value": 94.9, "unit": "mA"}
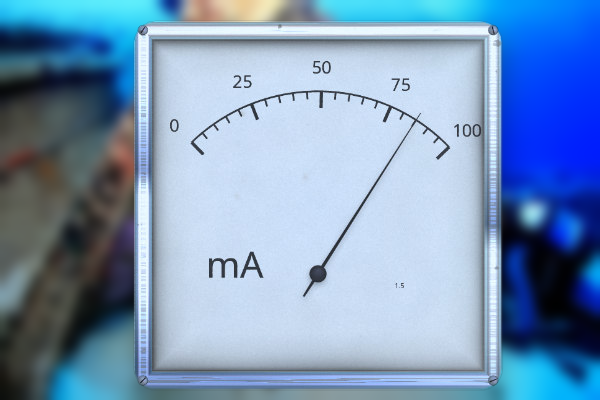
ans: {"value": 85, "unit": "mA"}
